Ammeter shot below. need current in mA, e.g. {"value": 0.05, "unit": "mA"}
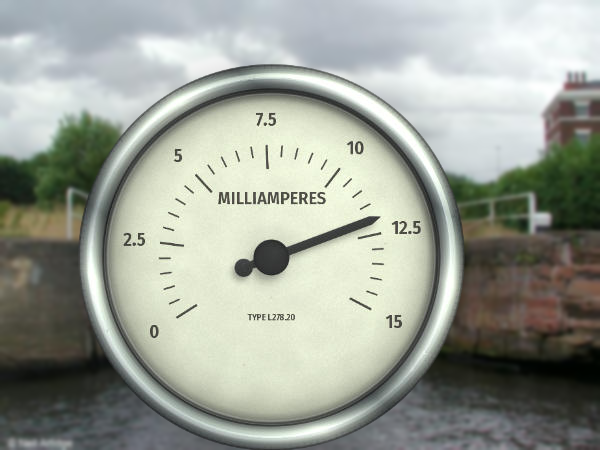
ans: {"value": 12, "unit": "mA"}
